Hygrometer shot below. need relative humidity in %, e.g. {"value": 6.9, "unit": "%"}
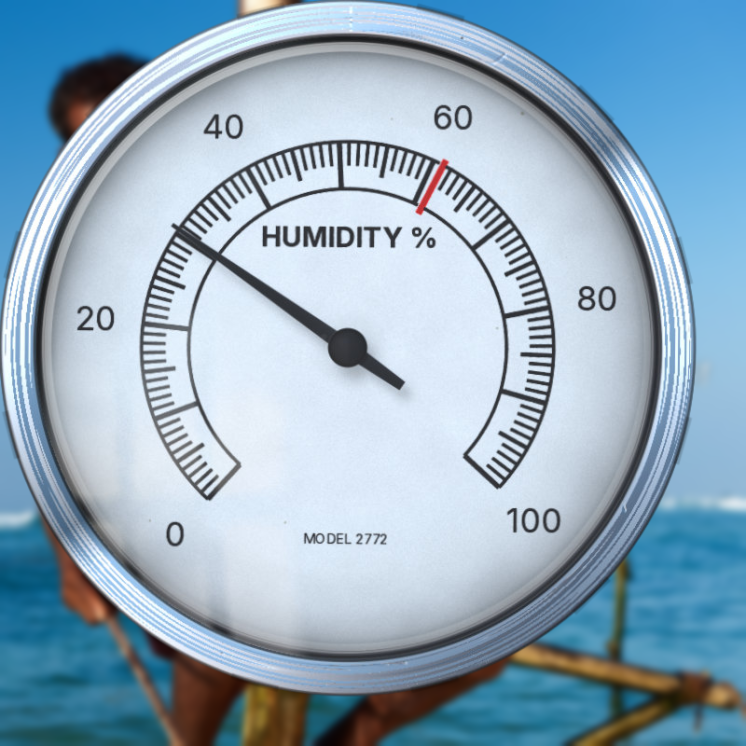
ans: {"value": 30.5, "unit": "%"}
